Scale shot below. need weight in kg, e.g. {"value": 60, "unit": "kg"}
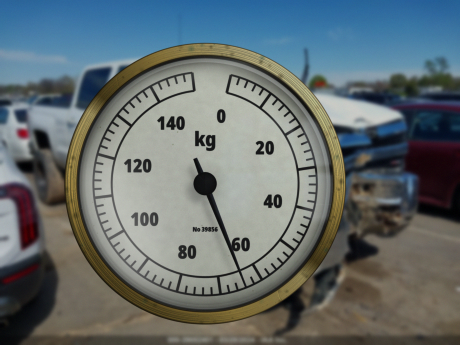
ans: {"value": 64, "unit": "kg"}
